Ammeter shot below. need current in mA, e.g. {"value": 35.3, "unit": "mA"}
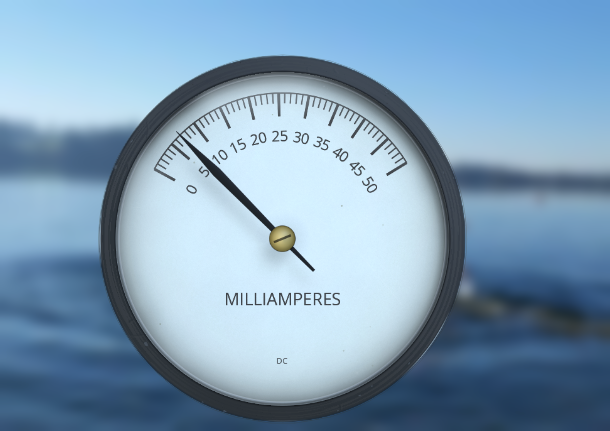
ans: {"value": 7, "unit": "mA"}
